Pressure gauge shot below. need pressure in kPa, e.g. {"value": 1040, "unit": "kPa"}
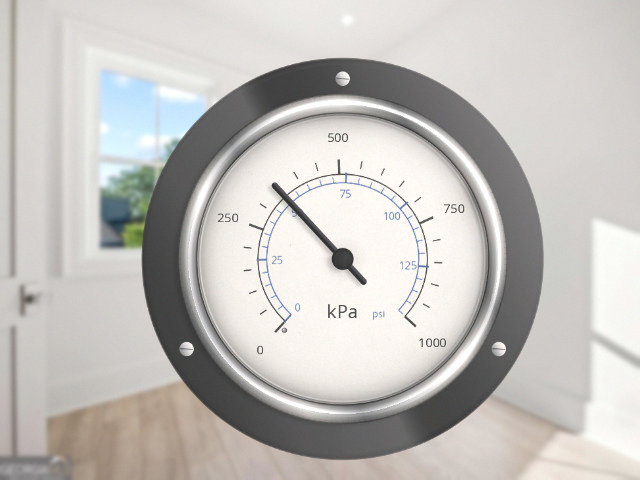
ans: {"value": 350, "unit": "kPa"}
